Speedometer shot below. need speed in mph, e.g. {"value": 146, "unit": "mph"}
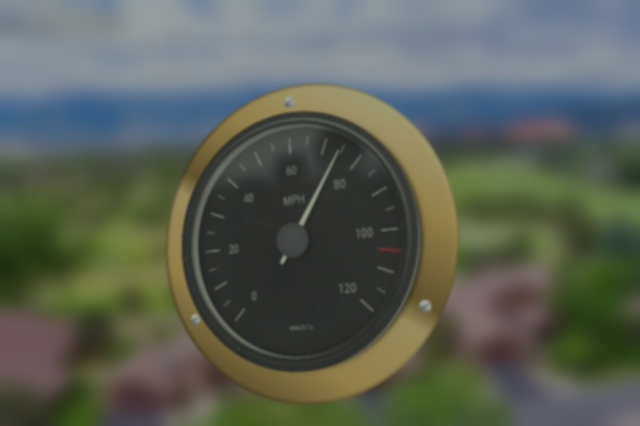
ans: {"value": 75, "unit": "mph"}
